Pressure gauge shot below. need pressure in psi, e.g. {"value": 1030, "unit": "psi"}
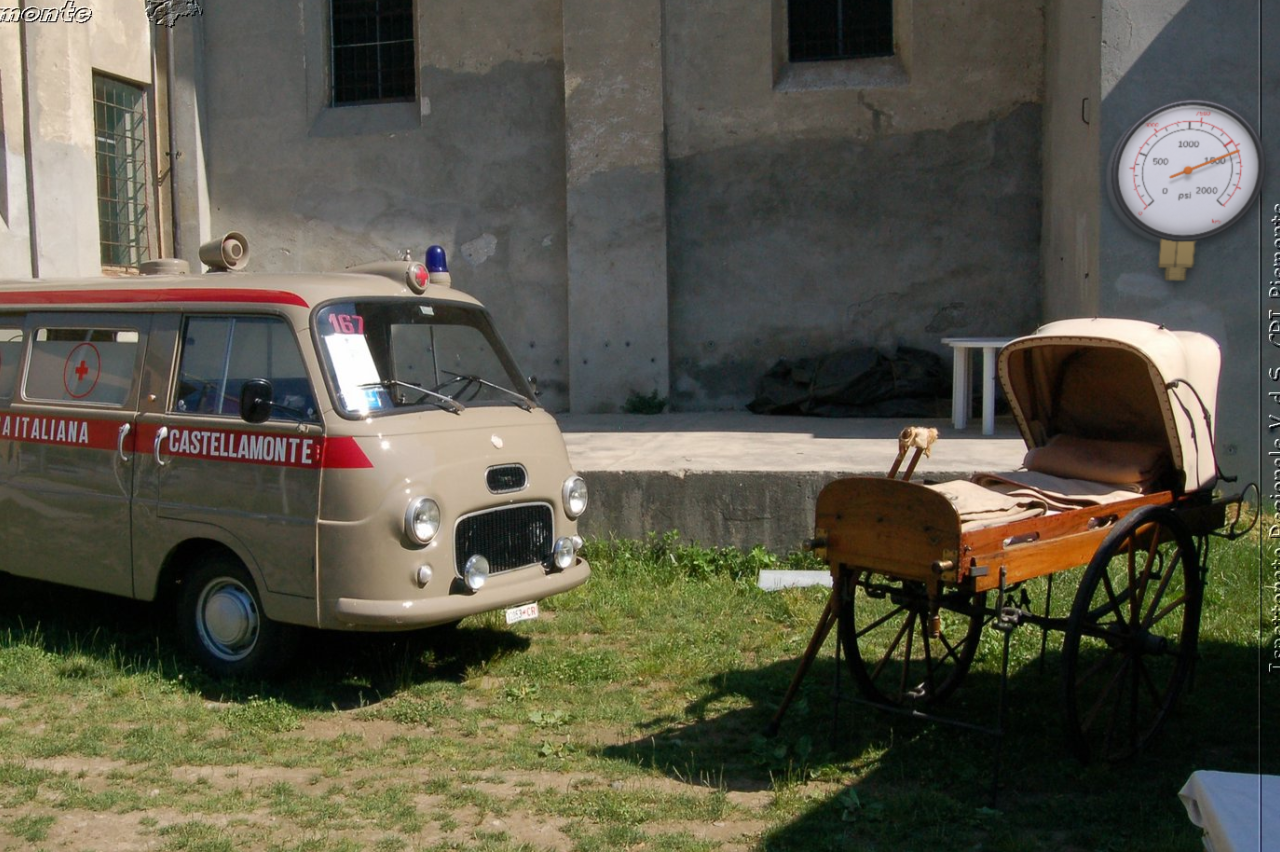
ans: {"value": 1500, "unit": "psi"}
